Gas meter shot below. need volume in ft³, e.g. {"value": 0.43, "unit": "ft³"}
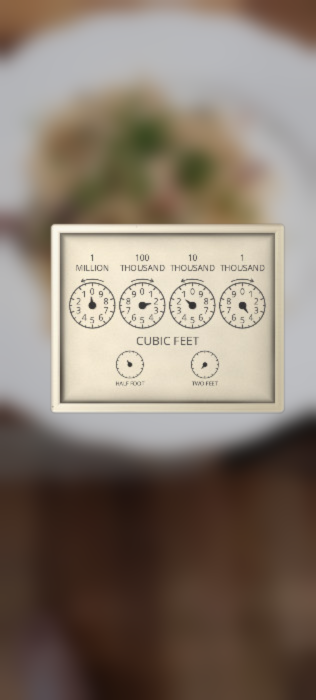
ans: {"value": 21400, "unit": "ft³"}
